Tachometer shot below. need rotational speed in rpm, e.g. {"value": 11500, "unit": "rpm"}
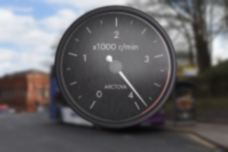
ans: {"value": 3875, "unit": "rpm"}
